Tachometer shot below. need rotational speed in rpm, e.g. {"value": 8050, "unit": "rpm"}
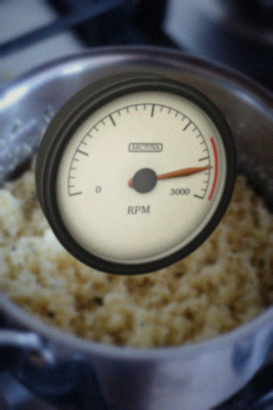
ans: {"value": 2600, "unit": "rpm"}
